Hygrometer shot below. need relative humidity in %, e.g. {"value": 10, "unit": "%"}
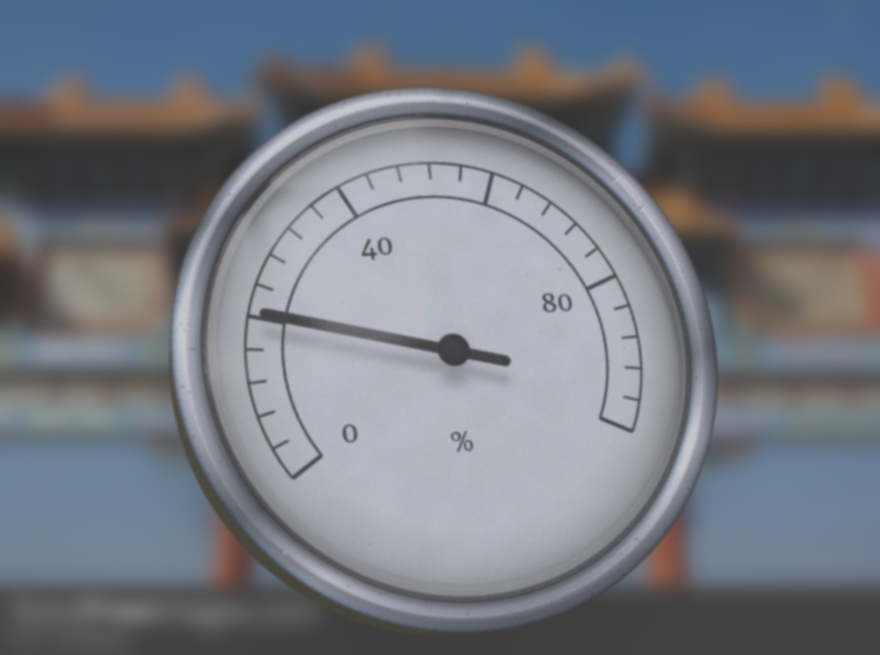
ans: {"value": 20, "unit": "%"}
